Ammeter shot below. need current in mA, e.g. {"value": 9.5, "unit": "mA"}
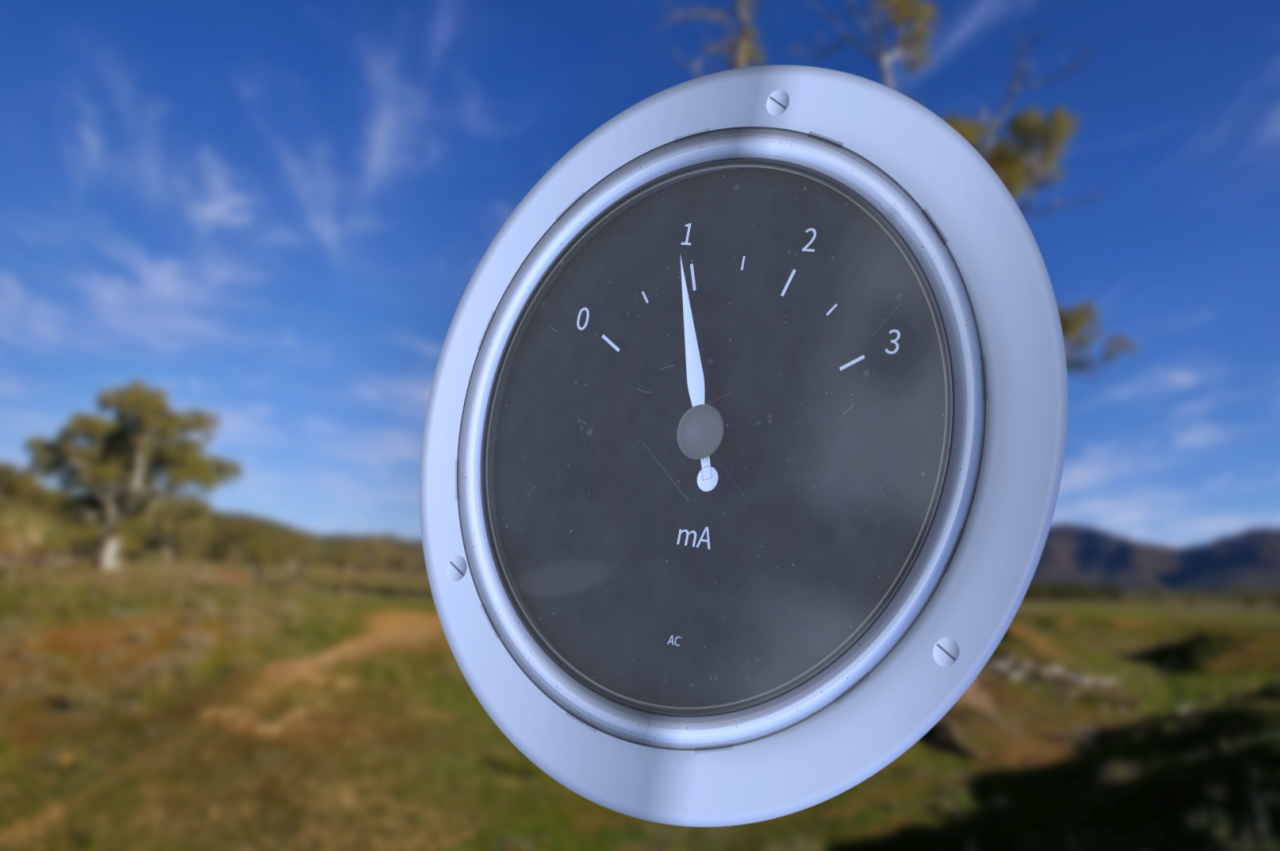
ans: {"value": 1, "unit": "mA"}
